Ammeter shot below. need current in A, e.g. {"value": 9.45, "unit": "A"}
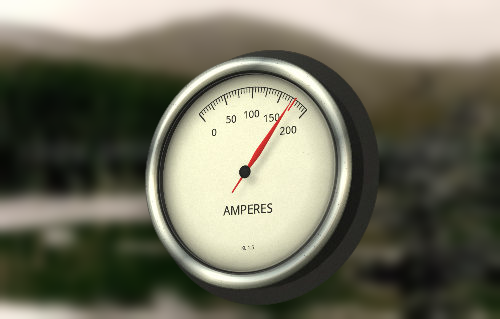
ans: {"value": 175, "unit": "A"}
